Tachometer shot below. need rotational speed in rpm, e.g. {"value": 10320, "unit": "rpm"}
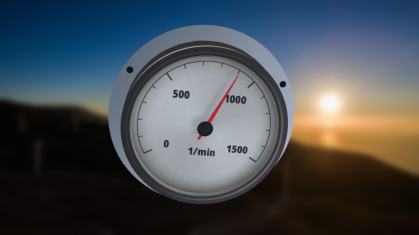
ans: {"value": 900, "unit": "rpm"}
